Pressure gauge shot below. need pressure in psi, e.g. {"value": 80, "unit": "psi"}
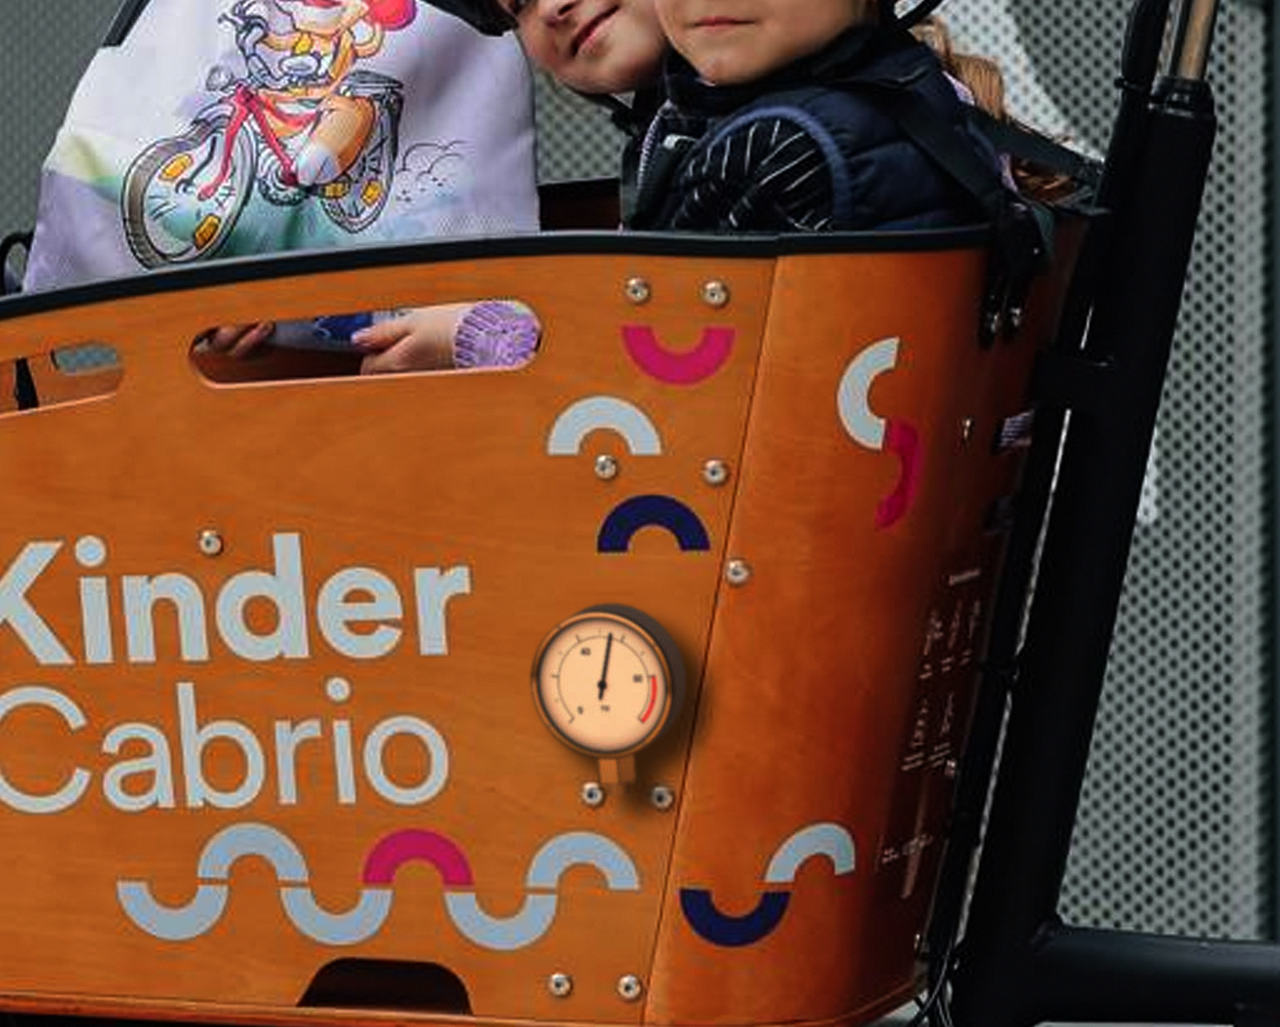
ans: {"value": 55, "unit": "psi"}
